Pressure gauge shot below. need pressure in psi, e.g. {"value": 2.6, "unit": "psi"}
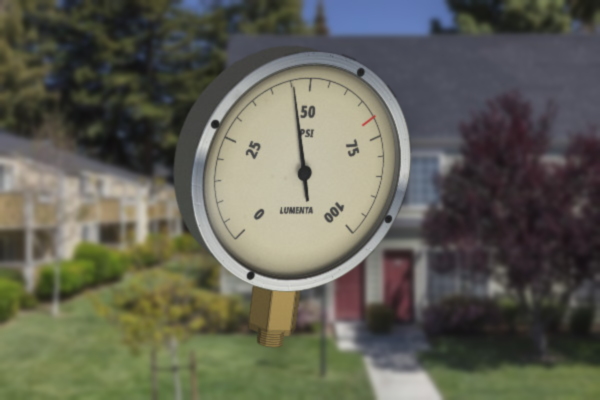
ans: {"value": 45, "unit": "psi"}
